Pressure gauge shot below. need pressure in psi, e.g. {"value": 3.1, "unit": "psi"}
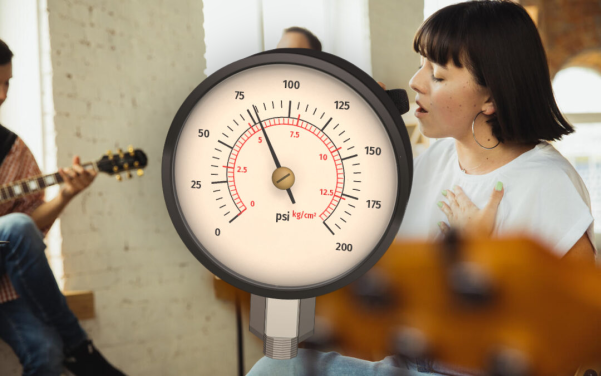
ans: {"value": 80, "unit": "psi"}
